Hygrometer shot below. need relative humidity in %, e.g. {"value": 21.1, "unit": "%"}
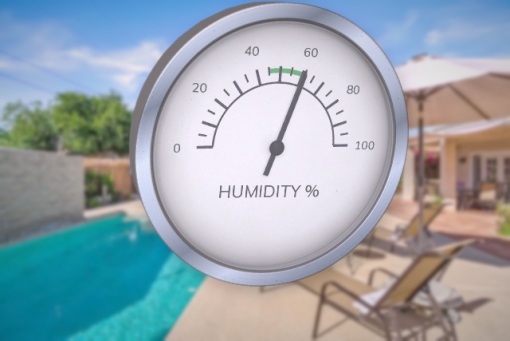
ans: {"value": 60, "unit": "%"}
